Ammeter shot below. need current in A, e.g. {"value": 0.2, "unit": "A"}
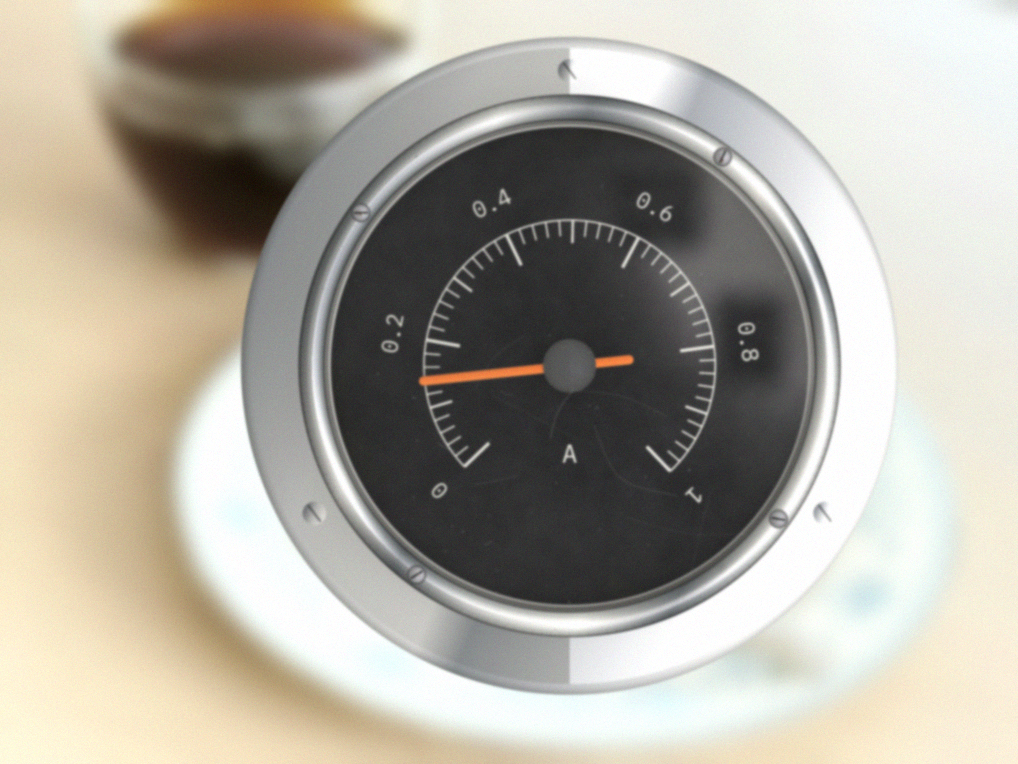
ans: {"value": 0.14, "unit": "A"}
